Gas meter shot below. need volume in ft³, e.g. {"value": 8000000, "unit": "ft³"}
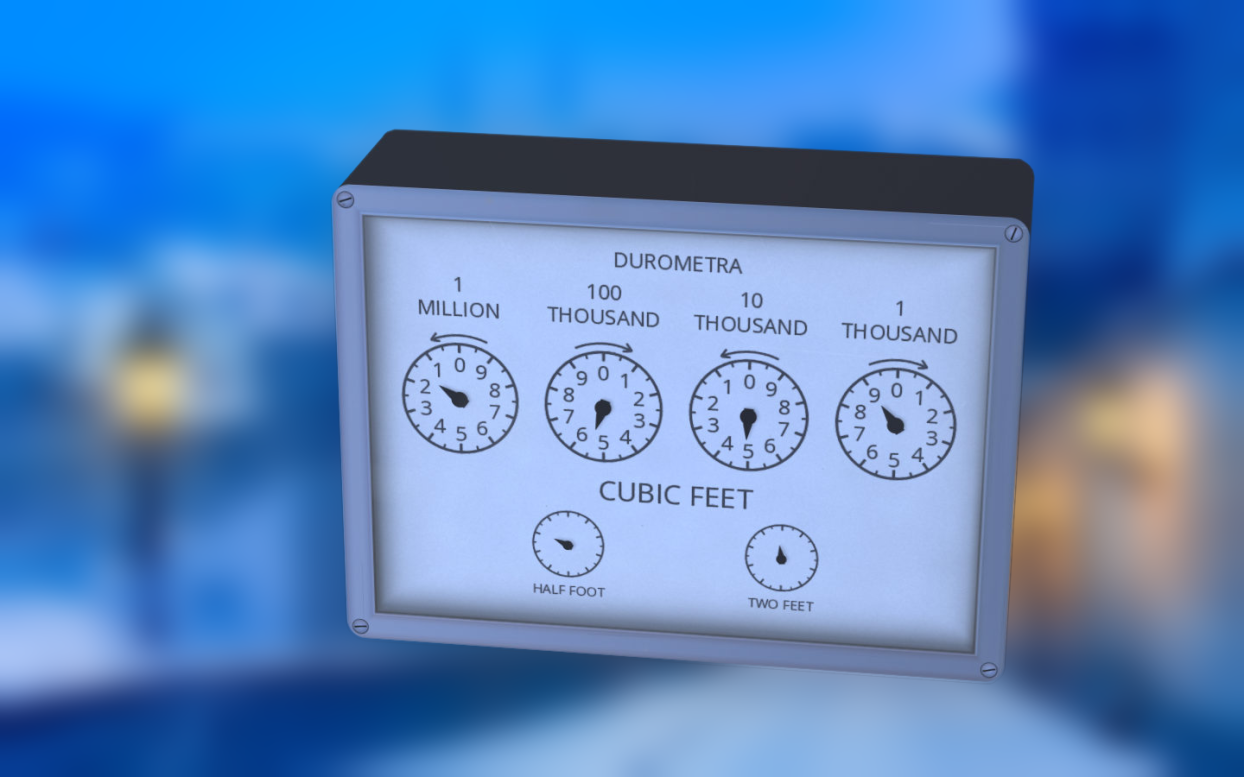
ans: {"value": 154900, "unit": "ft³"}
